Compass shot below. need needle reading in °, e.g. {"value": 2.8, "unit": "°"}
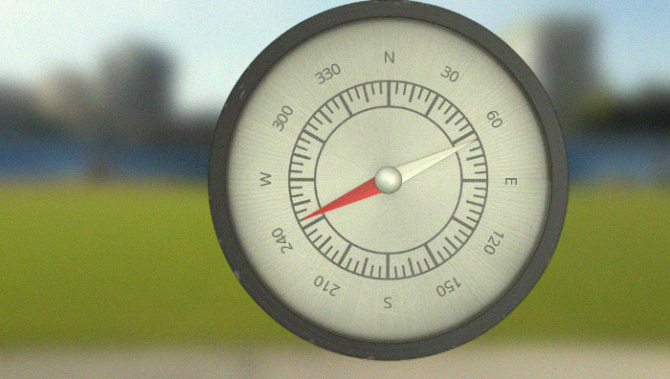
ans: {"value": 245, "unit": "°"}
